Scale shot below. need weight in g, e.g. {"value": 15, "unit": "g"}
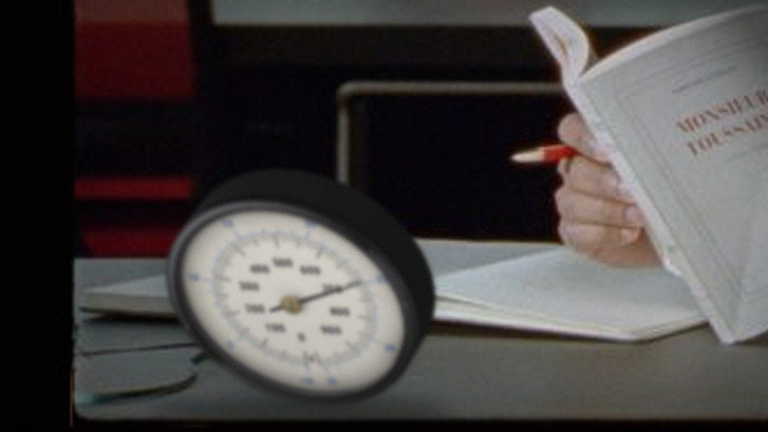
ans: {"value": 700, "unit": "g"}
